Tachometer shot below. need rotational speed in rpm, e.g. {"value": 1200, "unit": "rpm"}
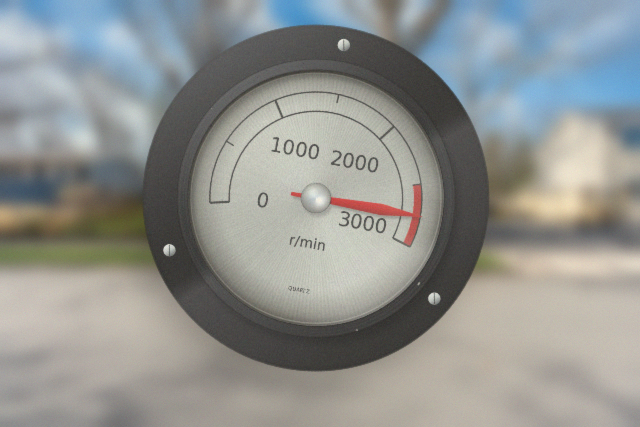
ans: {"value": 2750, "unit": "rpm"}
